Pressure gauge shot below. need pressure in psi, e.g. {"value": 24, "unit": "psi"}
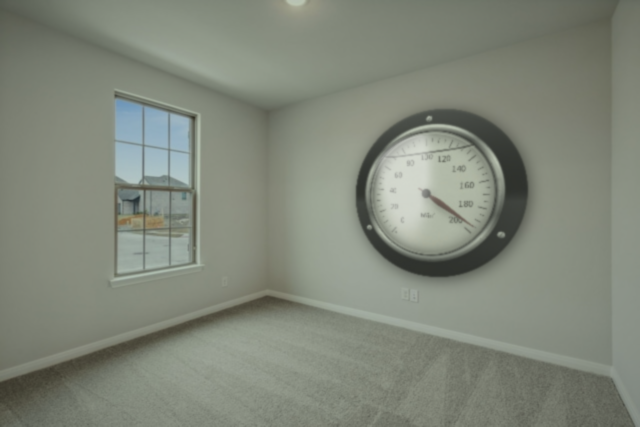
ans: {"value": 195, "unit": "psi"}
